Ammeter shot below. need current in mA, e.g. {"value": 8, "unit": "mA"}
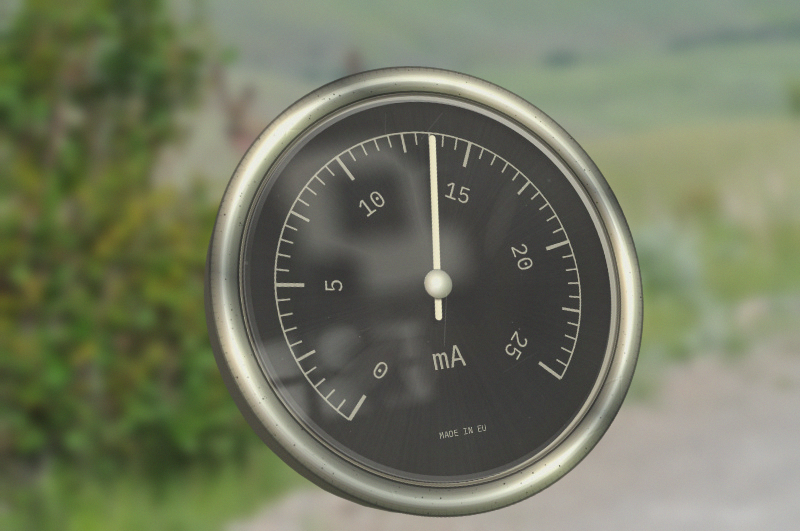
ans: {"value": 13.5, "unit": "mA"}
